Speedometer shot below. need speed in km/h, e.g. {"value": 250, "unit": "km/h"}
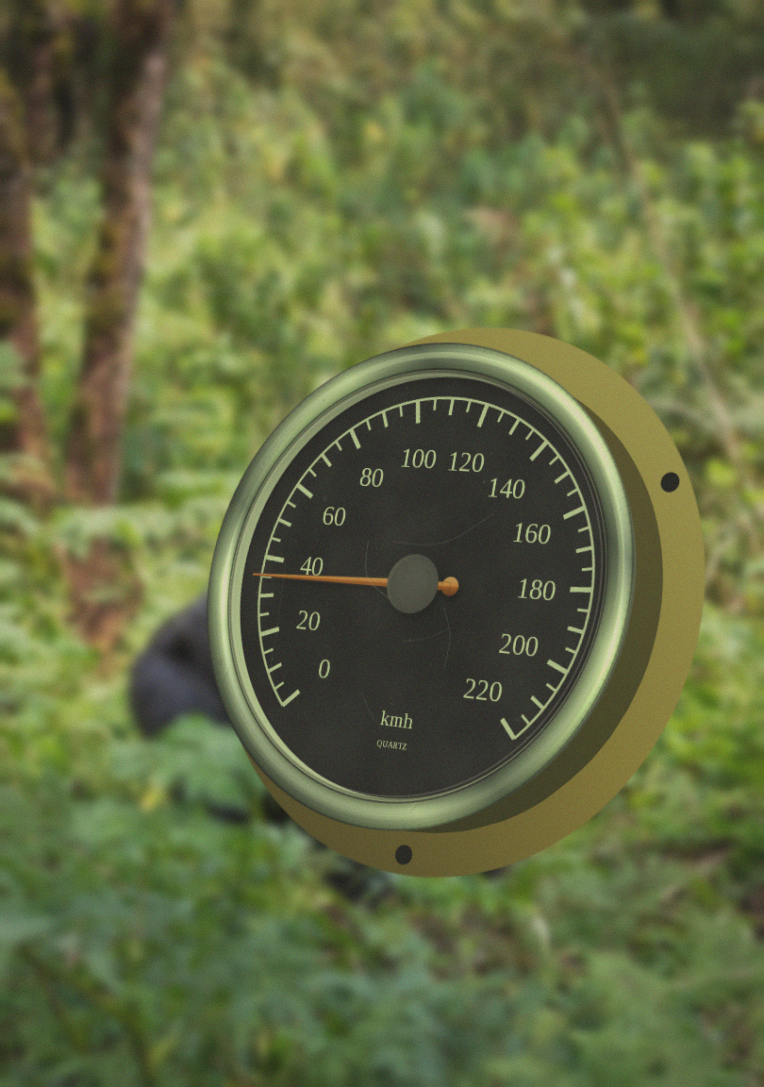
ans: {"value": 35, "unit": "km/h"}
